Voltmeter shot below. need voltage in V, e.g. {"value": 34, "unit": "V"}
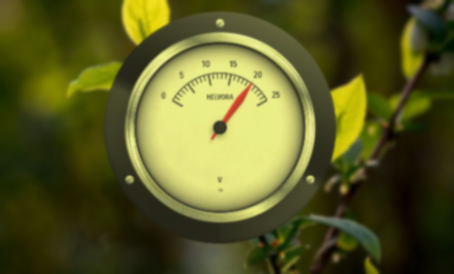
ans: {"value": 20, "unit": "V"}
